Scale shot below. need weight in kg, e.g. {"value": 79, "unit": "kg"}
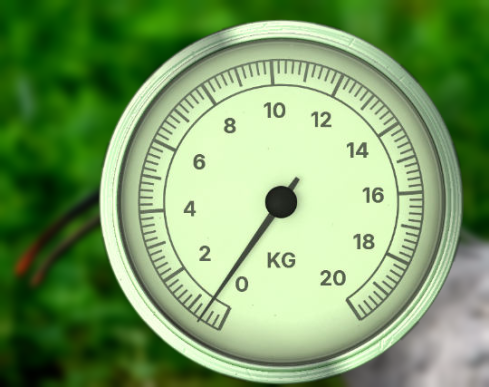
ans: {"value": 0.6, "unit": "kg"}
